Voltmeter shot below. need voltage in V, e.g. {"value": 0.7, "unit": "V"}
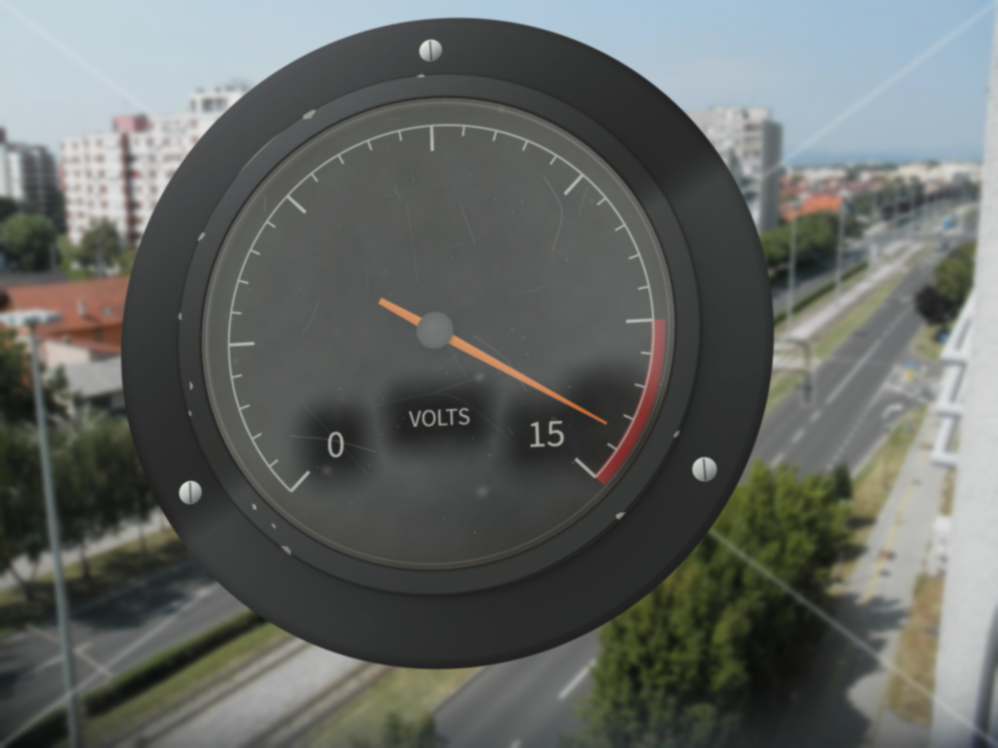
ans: {"value": 14.25, "unit": "V"}
